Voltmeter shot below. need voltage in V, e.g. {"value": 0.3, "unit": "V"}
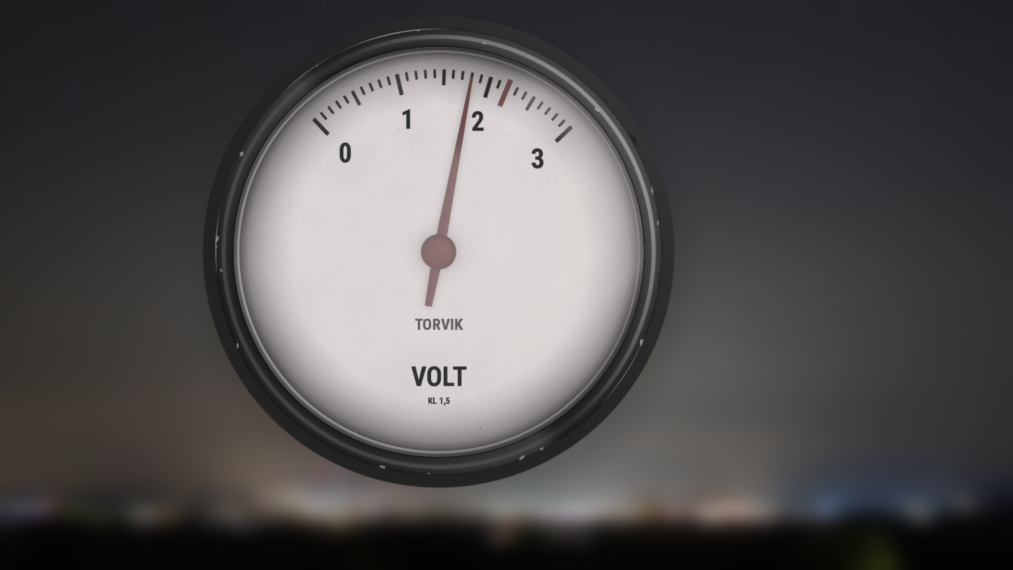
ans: {"value": 1.8, "unit": "V"}
